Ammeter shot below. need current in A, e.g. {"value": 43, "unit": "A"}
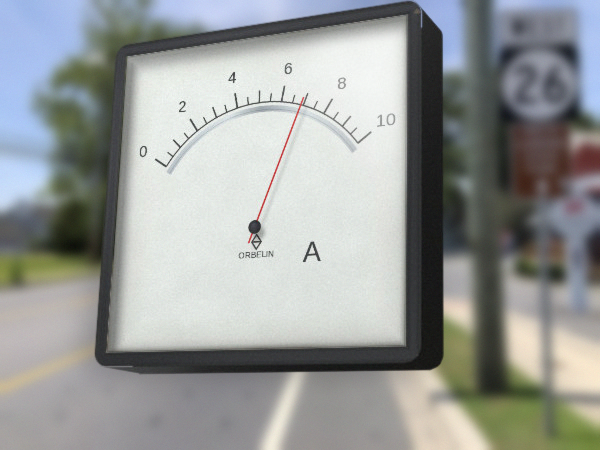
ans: {"value": 7, "unit": "A"}
